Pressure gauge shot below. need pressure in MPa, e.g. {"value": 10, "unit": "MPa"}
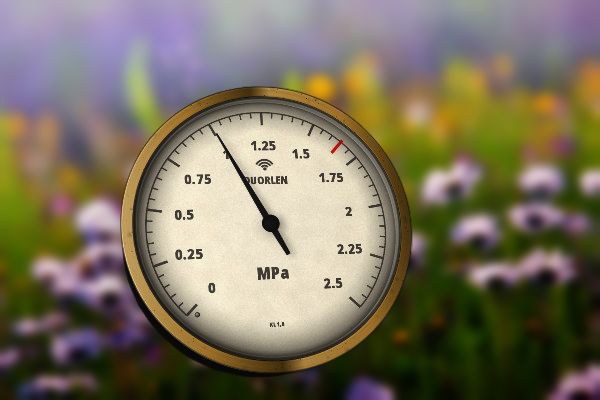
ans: {"value": 1, "unit": "MPa"}
